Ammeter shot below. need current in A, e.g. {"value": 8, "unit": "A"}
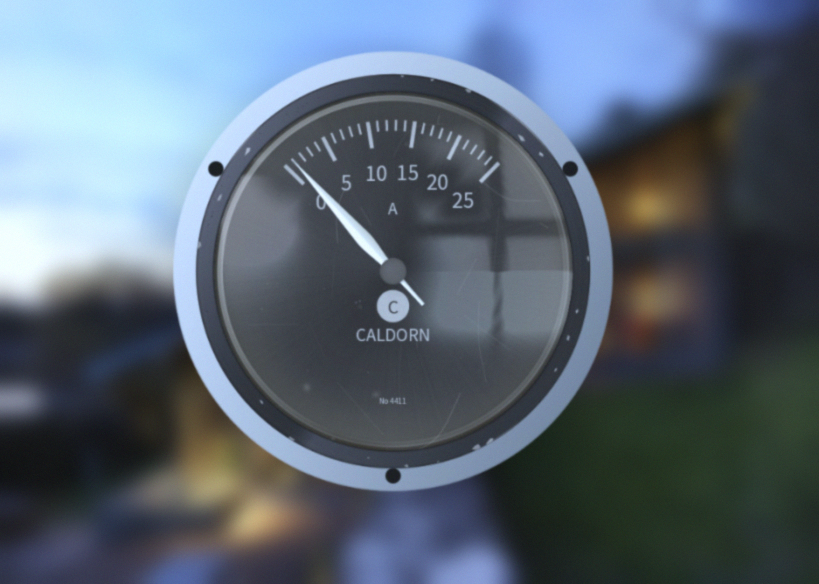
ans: {"value": 1, "unit": "A"}
